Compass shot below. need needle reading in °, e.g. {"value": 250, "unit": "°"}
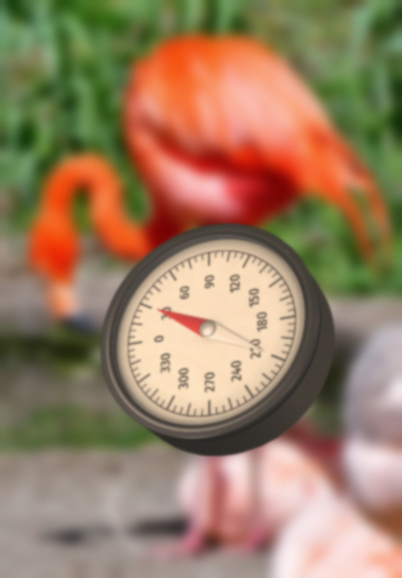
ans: {"value": 30, "unit": "°"}
